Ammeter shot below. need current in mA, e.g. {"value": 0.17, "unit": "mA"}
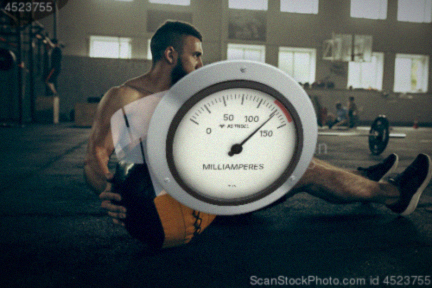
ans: {"value": 125, "unit": "mA"}
